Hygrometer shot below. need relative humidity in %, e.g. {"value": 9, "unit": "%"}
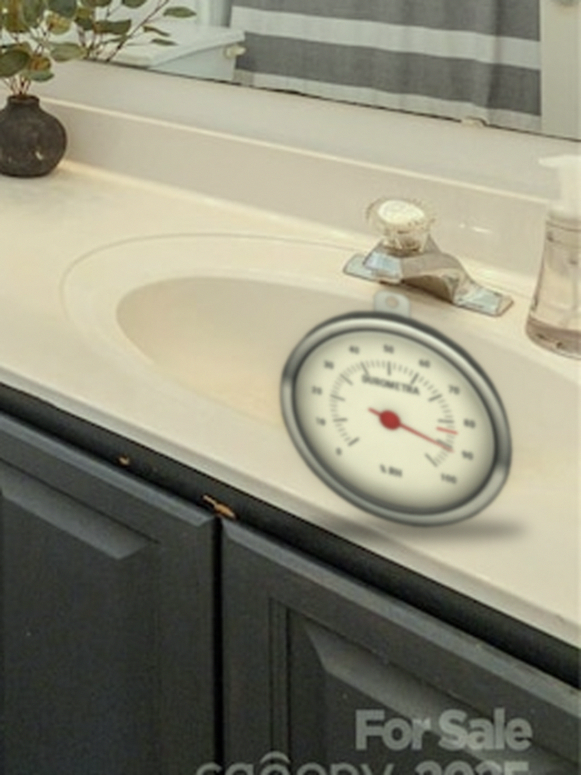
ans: {"value": 90, "unit": "%"}
